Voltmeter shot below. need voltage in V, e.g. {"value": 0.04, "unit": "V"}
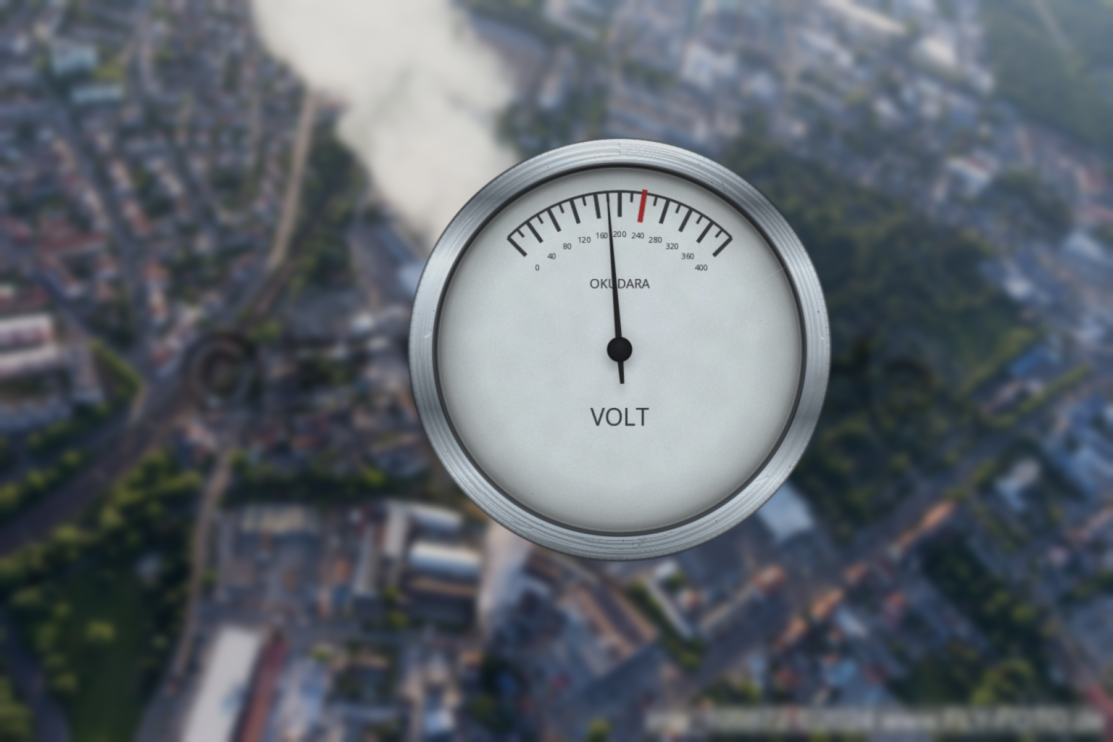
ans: {"value": 180, "unit": "V"}
